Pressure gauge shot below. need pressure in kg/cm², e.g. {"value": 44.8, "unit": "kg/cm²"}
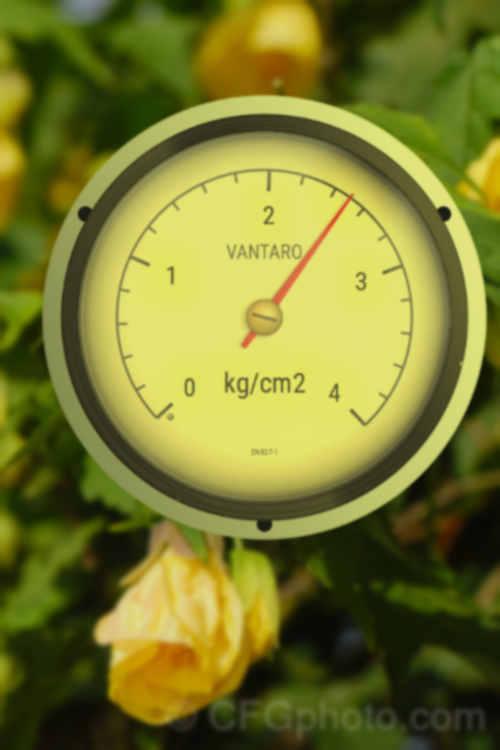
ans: {"value": 2.5, "unit": "kg/cm²"}
